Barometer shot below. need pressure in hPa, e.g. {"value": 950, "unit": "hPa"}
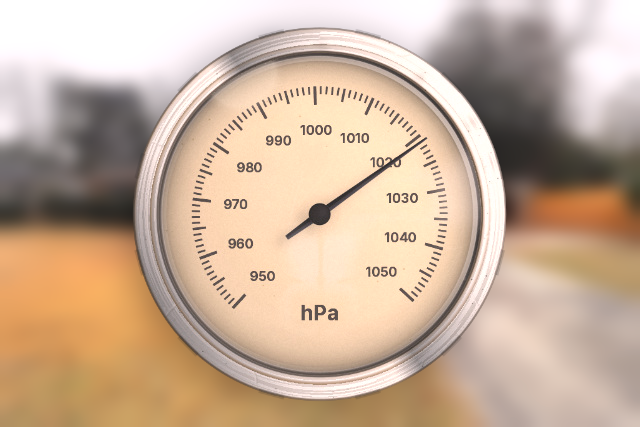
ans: {"value": 1021, "unit": "hPa"}
